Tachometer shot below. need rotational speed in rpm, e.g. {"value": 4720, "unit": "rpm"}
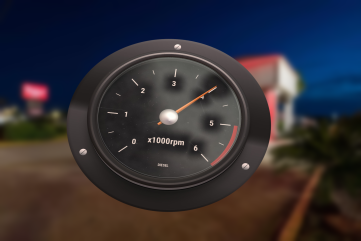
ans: {"value": 4000, "unit": "rpm"}
